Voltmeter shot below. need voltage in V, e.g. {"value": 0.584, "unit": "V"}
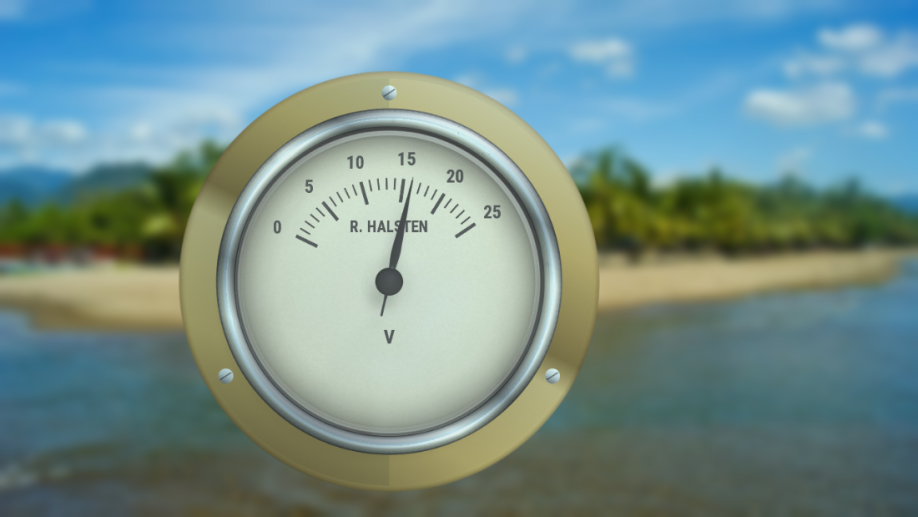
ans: {"value": 16, "unit": "V"}
